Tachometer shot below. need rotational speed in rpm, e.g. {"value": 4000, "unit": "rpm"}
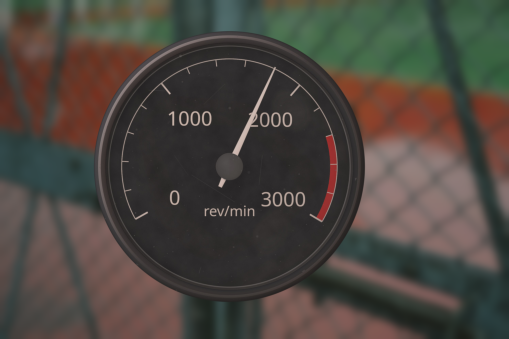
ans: {"value": 1800, "unit": "rpm"}
